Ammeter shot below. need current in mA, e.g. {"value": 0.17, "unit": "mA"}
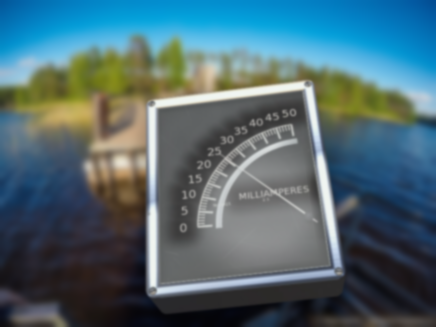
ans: {"value": 25, "unit": "mA"}
